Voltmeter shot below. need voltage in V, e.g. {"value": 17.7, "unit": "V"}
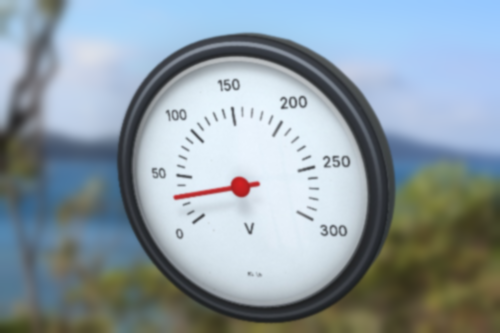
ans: {"value": 30, "unit": "V"}
